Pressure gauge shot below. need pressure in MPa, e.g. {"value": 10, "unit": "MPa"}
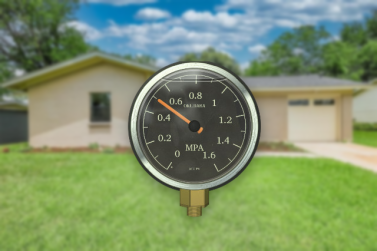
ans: {"value": 0.5, "unit": "MPa"}
